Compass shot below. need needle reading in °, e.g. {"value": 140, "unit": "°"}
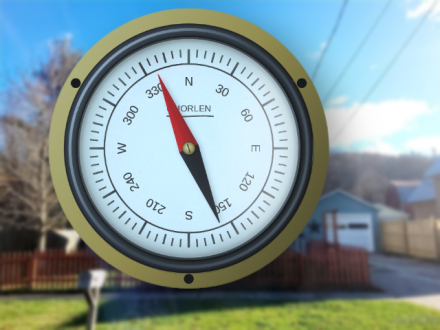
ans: {"value": 337.5, "unit": "°"}
